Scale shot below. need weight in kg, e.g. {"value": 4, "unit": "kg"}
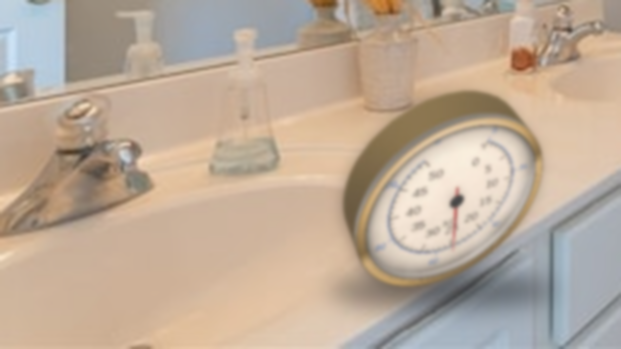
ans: {"value": 25, "unit": "kg"}
